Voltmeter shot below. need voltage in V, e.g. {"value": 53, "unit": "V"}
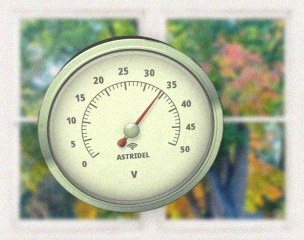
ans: {"value": 34, "unit": "V"}
